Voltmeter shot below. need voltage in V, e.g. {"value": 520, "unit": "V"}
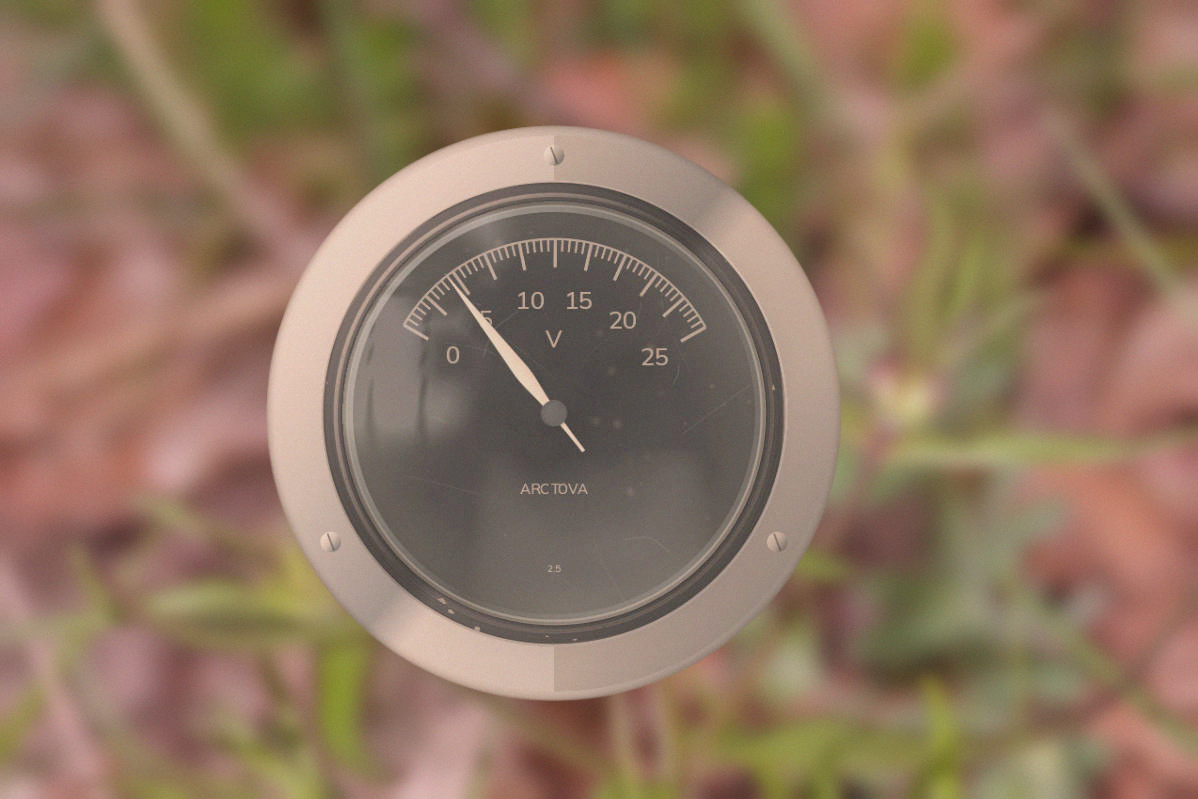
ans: {"value": 4.5, "unit": "V"}
